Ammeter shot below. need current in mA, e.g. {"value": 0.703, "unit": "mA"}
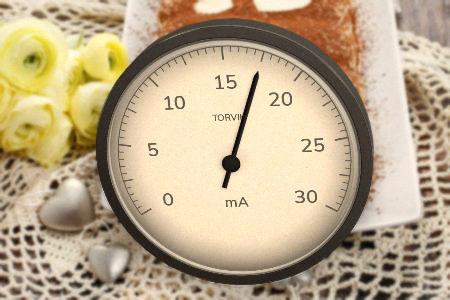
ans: {"value": 17.5, "unit": "mA"}
